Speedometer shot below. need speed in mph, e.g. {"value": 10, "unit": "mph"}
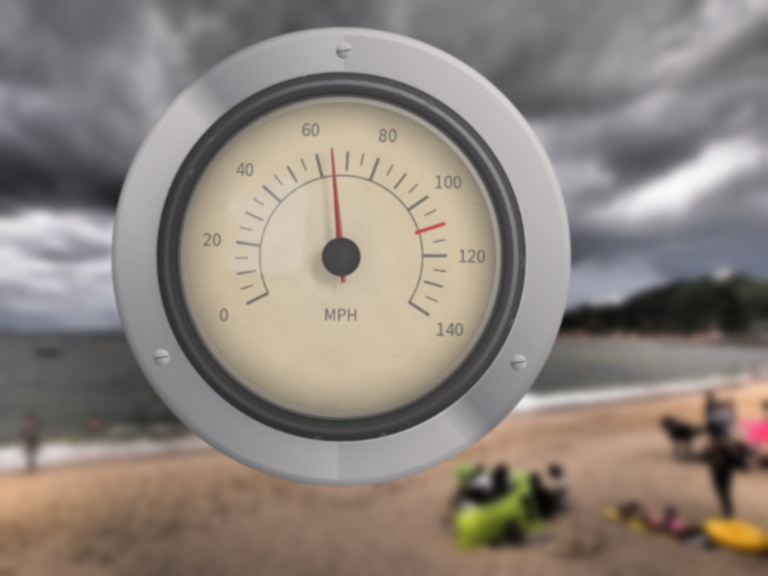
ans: {"value": 65, "unit": "mph"}
